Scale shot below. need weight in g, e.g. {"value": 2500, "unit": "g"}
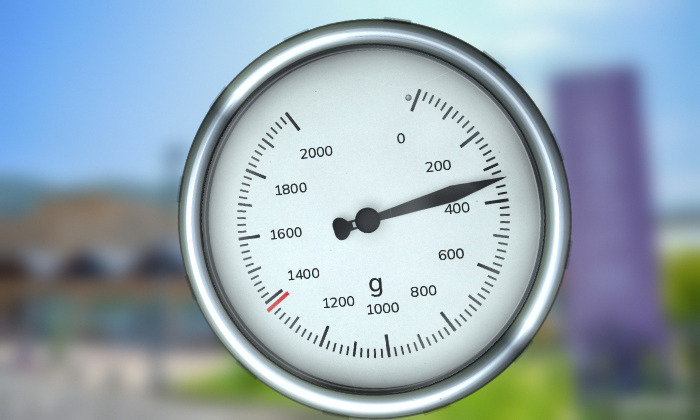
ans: {"value": 340, "unit": "g"}
